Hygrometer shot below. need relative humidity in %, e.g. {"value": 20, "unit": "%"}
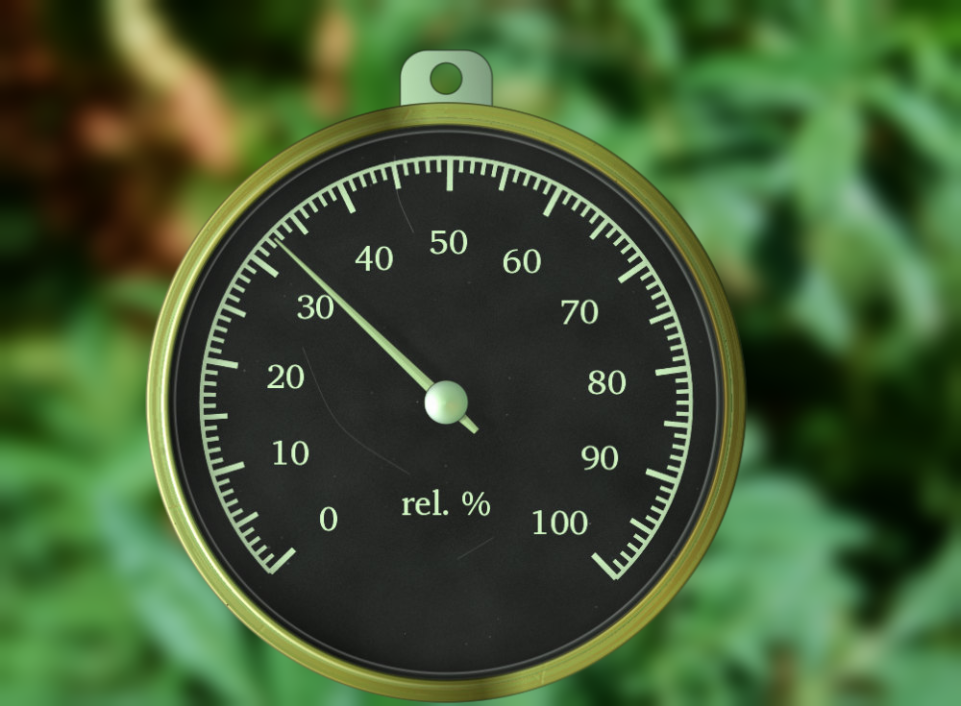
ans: {"value": 32.5, "unit": "%"}
